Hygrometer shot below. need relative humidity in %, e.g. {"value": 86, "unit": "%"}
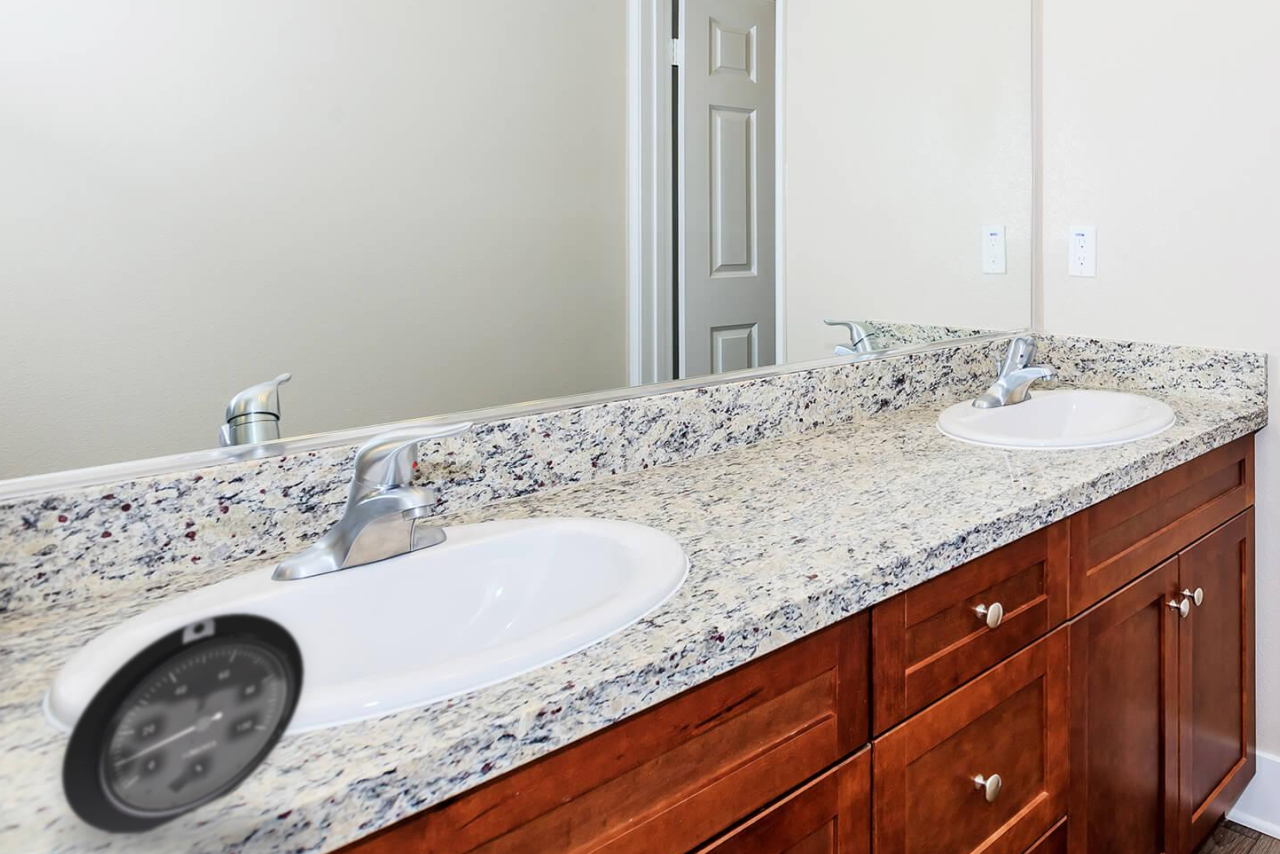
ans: {"value": 10, "unit": "%"}
